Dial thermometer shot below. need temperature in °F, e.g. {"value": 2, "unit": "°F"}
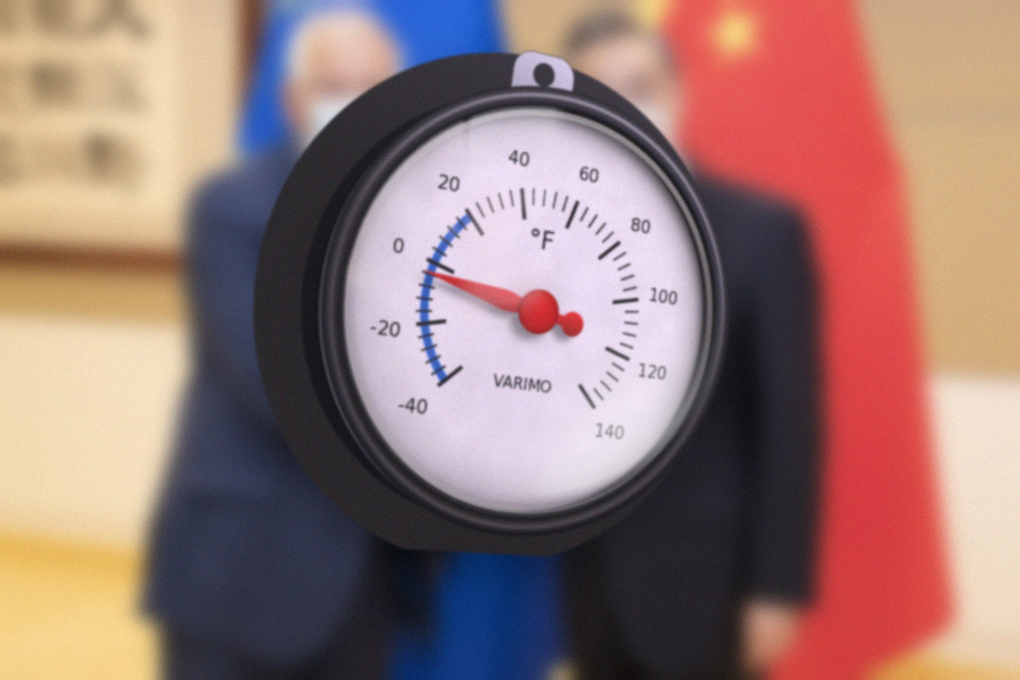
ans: {"value": -4, "unit": "°F"}
